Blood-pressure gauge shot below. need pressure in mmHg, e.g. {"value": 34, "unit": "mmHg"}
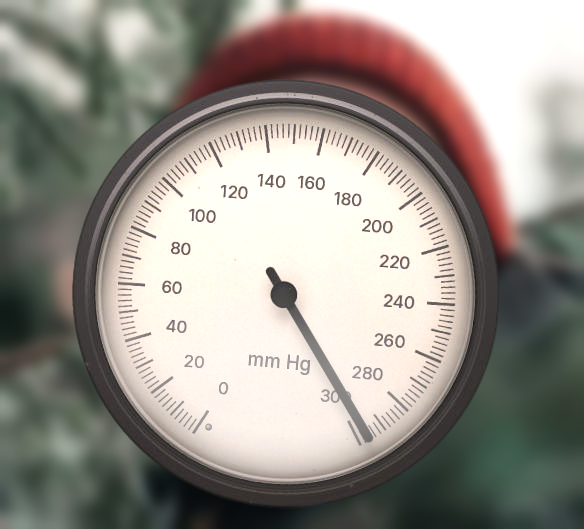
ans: {"value": 296, "unit": "mmHg"}
